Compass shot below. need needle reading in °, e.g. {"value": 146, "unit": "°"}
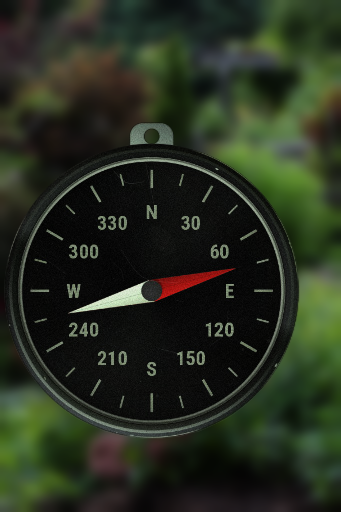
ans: {"value": 75, "unit": "°"}
